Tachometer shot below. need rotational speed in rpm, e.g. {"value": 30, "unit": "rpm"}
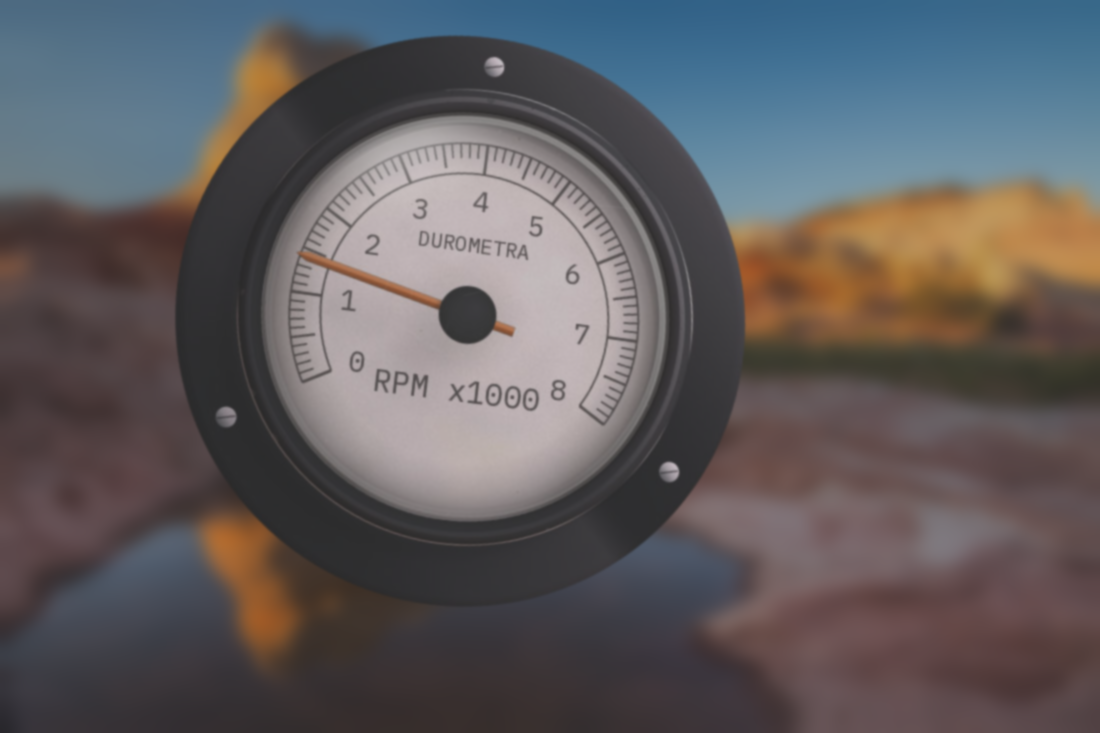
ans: {"value": 1400, "unit": "rpm"}
